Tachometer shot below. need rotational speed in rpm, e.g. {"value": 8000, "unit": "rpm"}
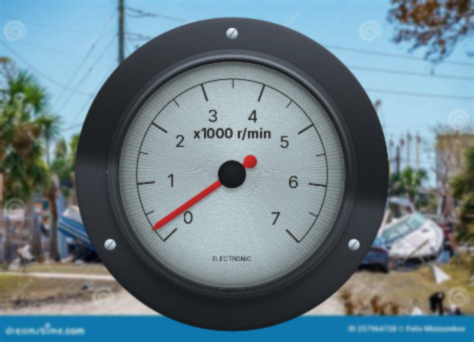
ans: {"value": 250, "unit": "rpm"}
